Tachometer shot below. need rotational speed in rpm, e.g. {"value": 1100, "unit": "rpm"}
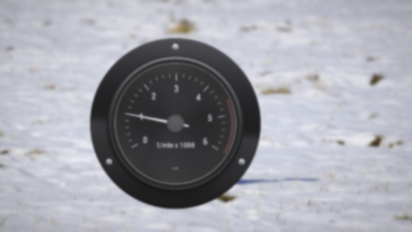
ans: {"value": 1000, "unit": "rpm"}
